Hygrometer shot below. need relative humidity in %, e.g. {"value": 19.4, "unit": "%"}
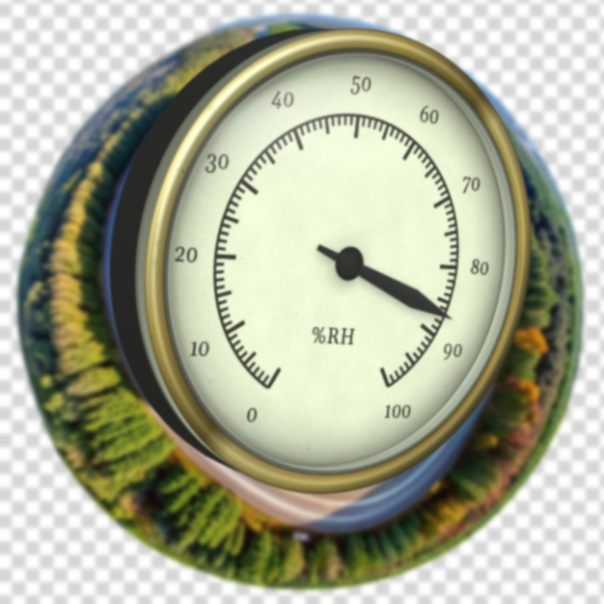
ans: {"value": 87, "unit": "%"}
